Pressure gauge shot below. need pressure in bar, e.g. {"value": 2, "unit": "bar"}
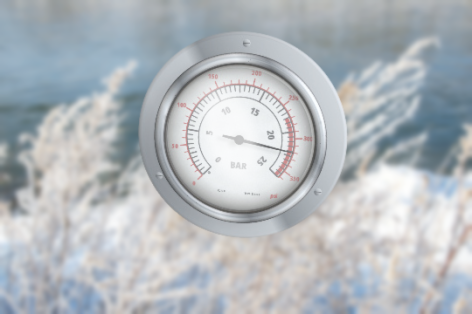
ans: {"value": 22, "unit": "bar"}
